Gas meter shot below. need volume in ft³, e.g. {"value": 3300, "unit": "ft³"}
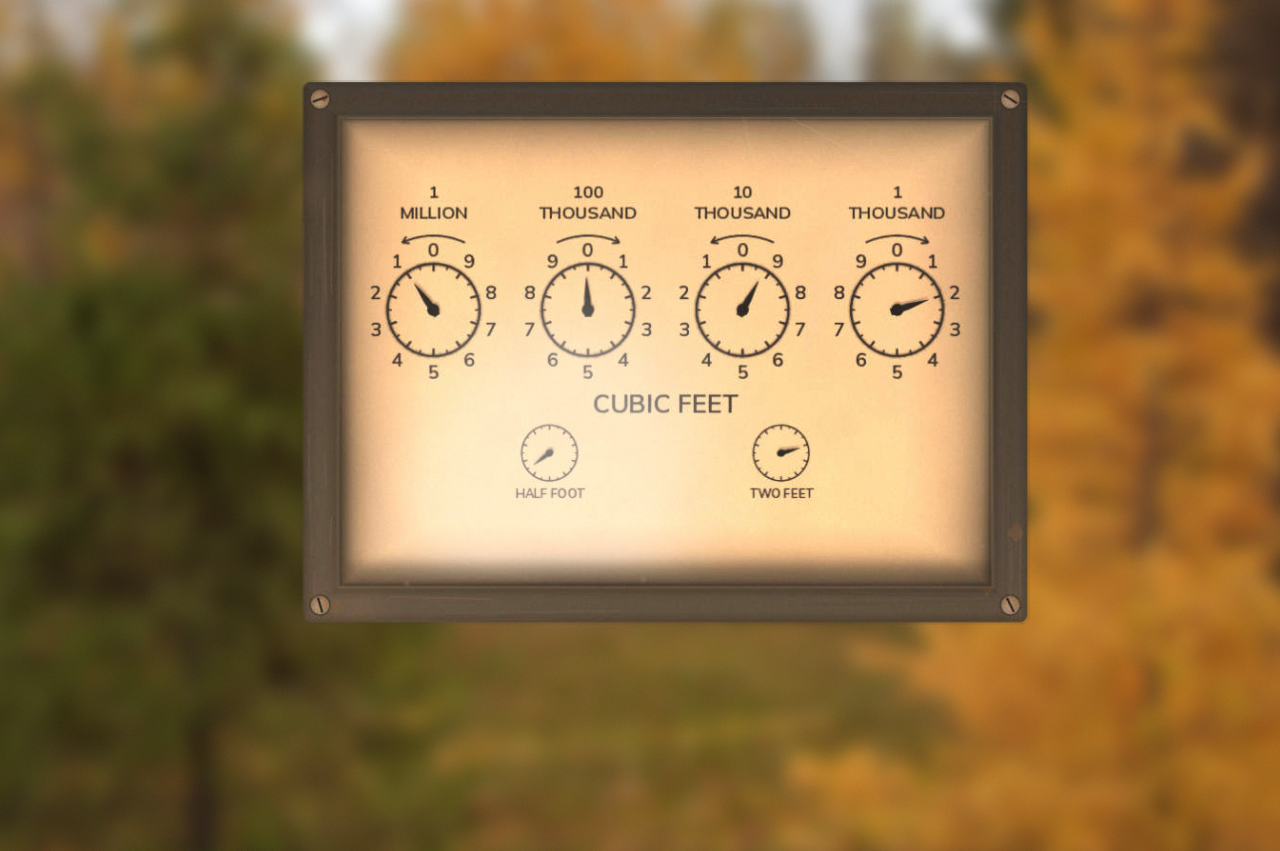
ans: {"value": 99200, "unit": "ft³"}
